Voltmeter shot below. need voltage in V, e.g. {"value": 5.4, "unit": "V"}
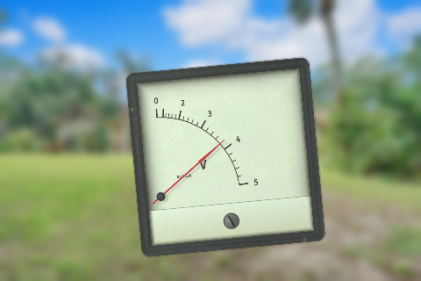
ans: {"value": 3.8, "unit": "V"}
